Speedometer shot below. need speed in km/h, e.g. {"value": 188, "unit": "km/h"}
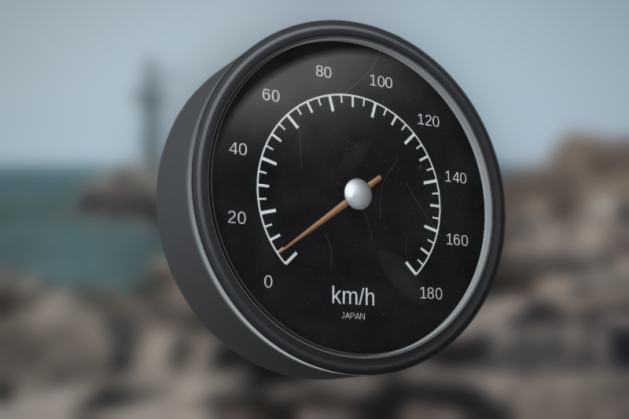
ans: {"value": 5, "unit": "km/h"}
